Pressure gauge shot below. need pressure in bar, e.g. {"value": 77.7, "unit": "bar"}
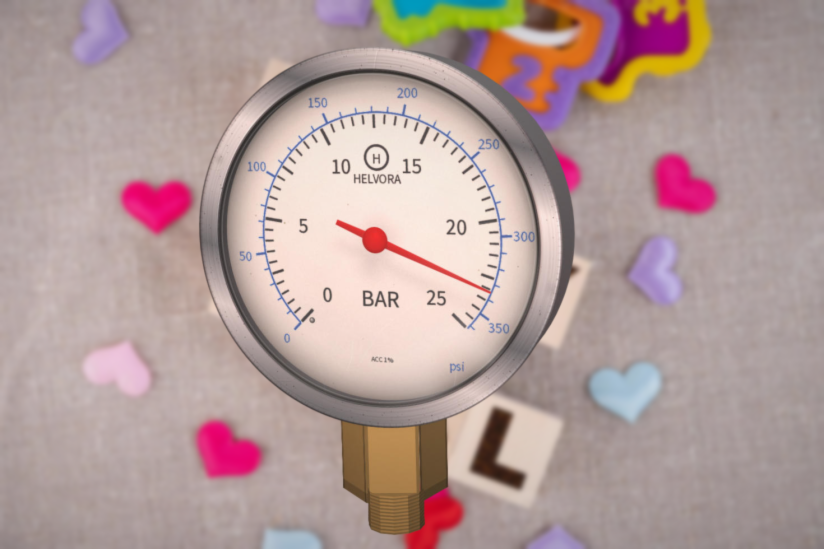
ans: {"value": 23, "unit": "bar"}
